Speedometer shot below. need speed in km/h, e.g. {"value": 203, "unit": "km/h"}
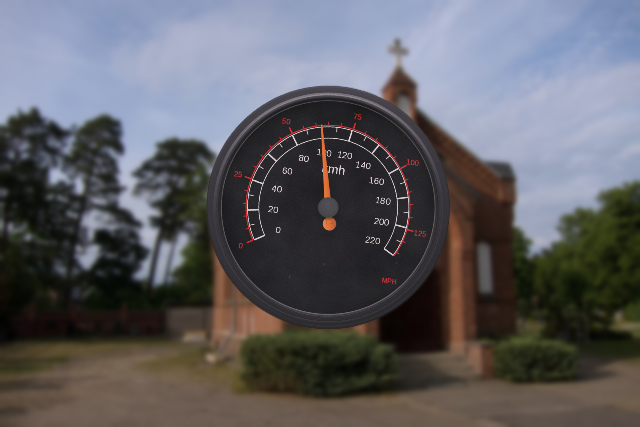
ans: {"value": 100, "unit": "km/h"}
